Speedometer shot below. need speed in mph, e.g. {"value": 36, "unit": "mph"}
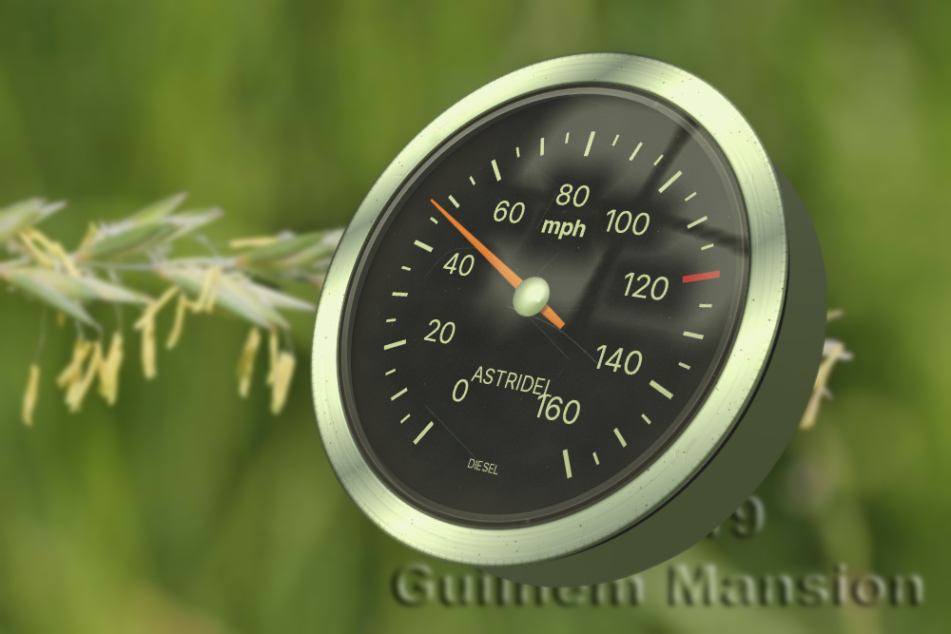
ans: {"value": 47.5, "unit": "mph"}
